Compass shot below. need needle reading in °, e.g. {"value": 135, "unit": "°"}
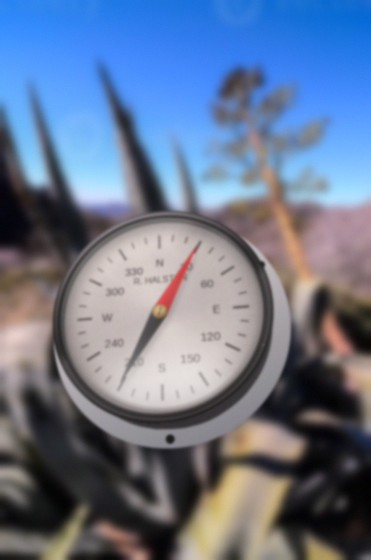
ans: {"value": 30, "unit": "°"}
